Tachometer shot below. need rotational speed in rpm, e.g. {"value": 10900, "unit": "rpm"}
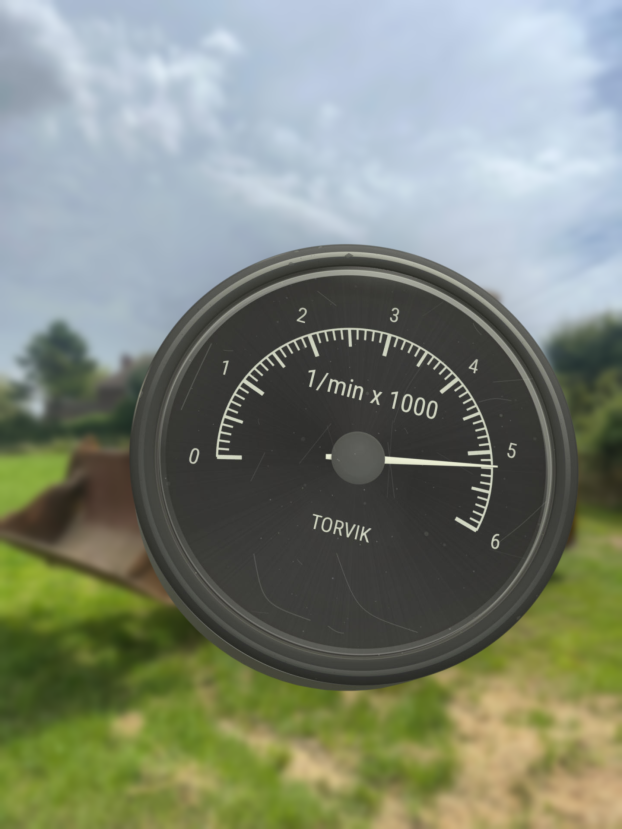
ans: {"value": 5200, "unit": "rpm"}
